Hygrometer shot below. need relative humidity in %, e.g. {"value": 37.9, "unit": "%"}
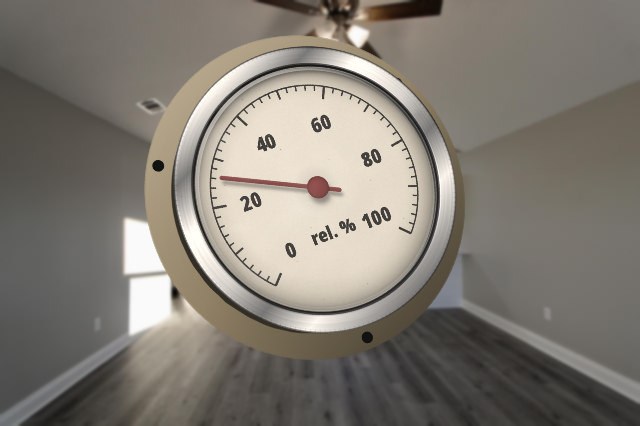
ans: {"value": 26, "unit": "%"}
